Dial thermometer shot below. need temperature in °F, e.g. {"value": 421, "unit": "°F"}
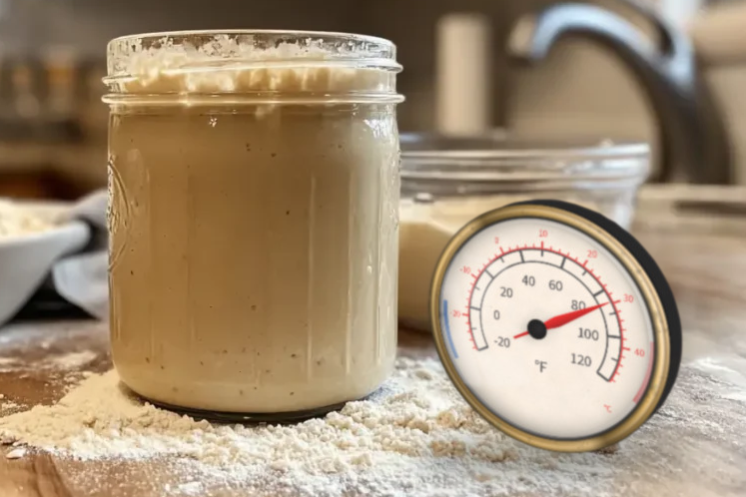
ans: {"value": 85, "unit": "°F"}
